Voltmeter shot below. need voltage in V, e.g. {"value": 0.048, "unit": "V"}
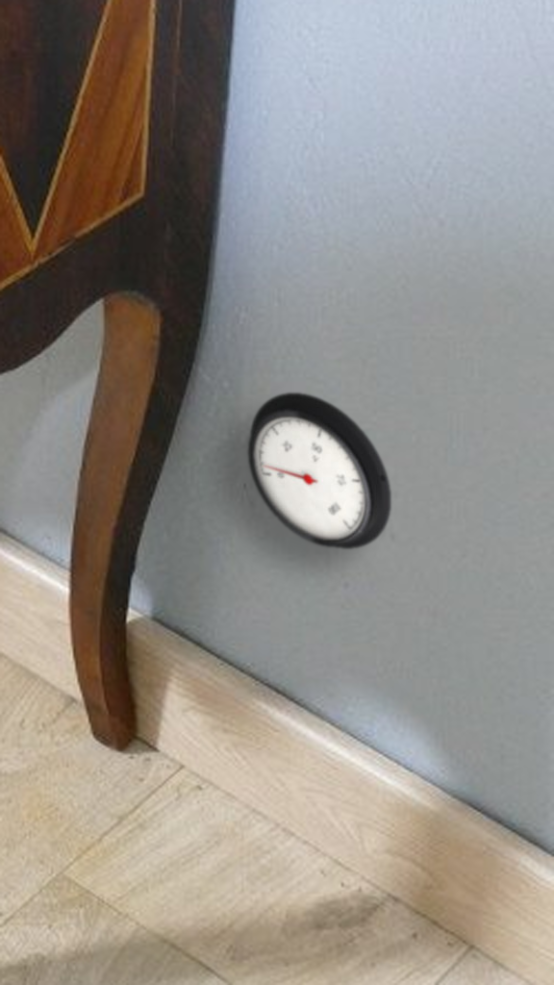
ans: {"value": 5, "unit": "V"}
